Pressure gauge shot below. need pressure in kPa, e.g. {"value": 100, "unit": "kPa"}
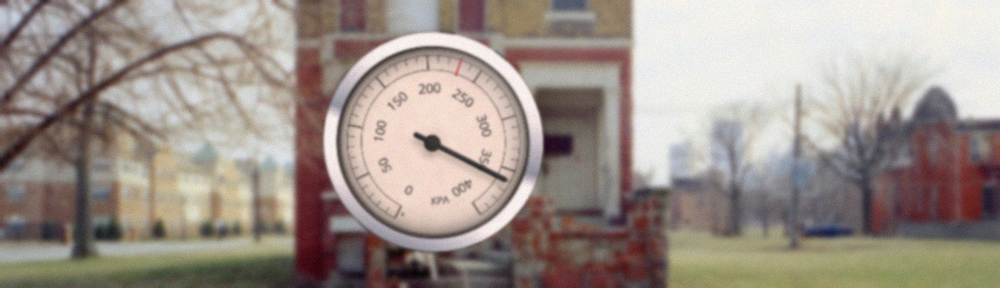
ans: {"value": 360, "unit": "kPa"}
